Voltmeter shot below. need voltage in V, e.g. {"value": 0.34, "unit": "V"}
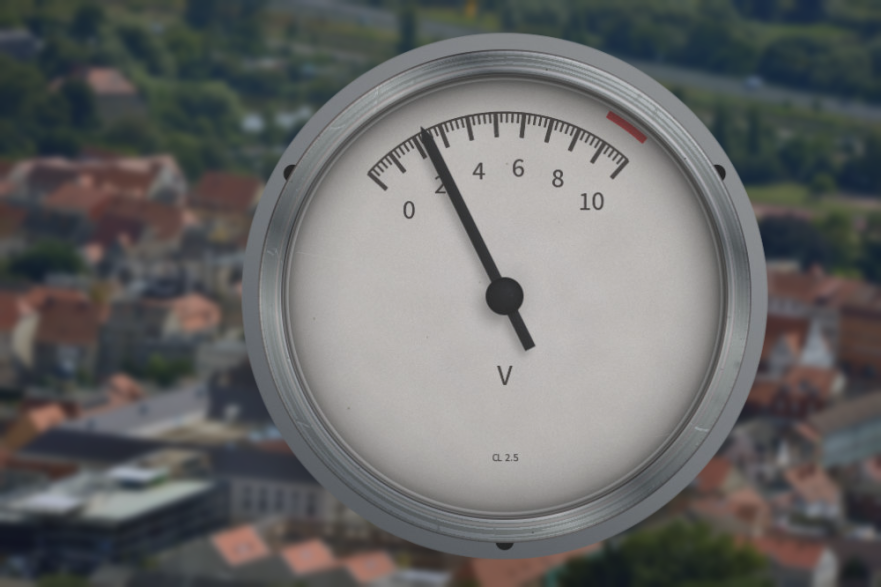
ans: {"value": 2.4, "unit": "V"}
